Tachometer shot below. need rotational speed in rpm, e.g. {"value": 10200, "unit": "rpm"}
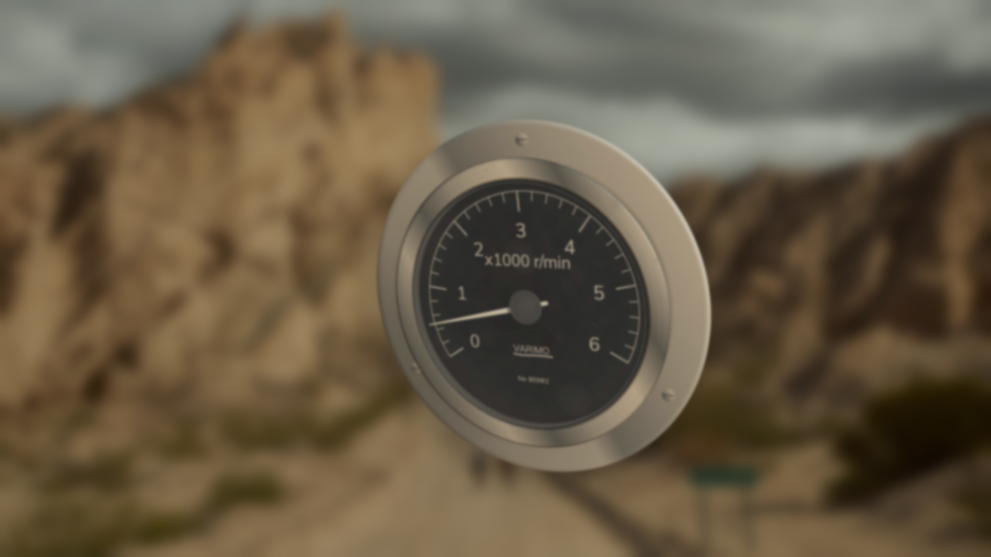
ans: {"value": 500, "unit": "rpm"}
